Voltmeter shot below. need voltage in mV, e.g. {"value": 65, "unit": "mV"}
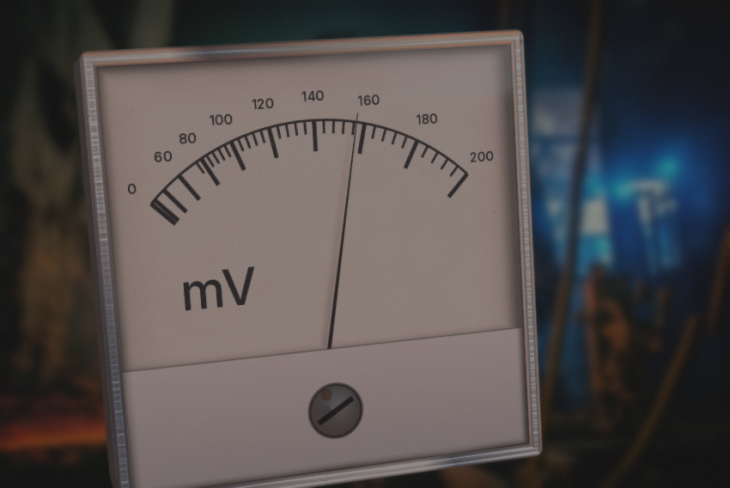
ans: {"value": 156, "unit": "mV"}
